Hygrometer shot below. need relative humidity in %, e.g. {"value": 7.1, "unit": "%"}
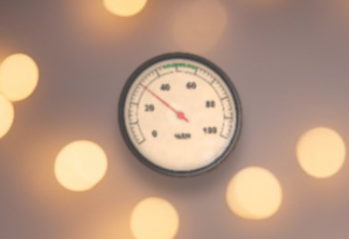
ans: {"value": 30, "unit": "%"}
